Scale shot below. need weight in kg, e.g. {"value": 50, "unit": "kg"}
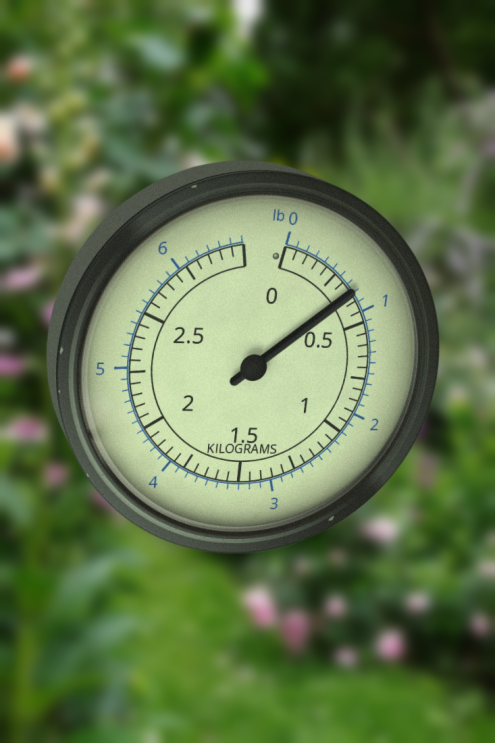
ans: {"value": 0.35, "unit": "kg"}
